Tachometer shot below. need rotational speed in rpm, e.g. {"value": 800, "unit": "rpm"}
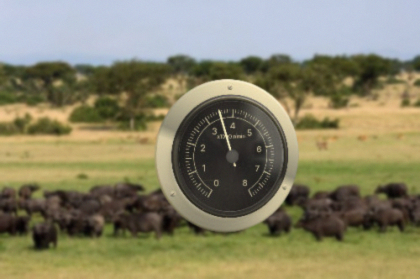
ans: {"value": 3500, "unit": "rpm"}
